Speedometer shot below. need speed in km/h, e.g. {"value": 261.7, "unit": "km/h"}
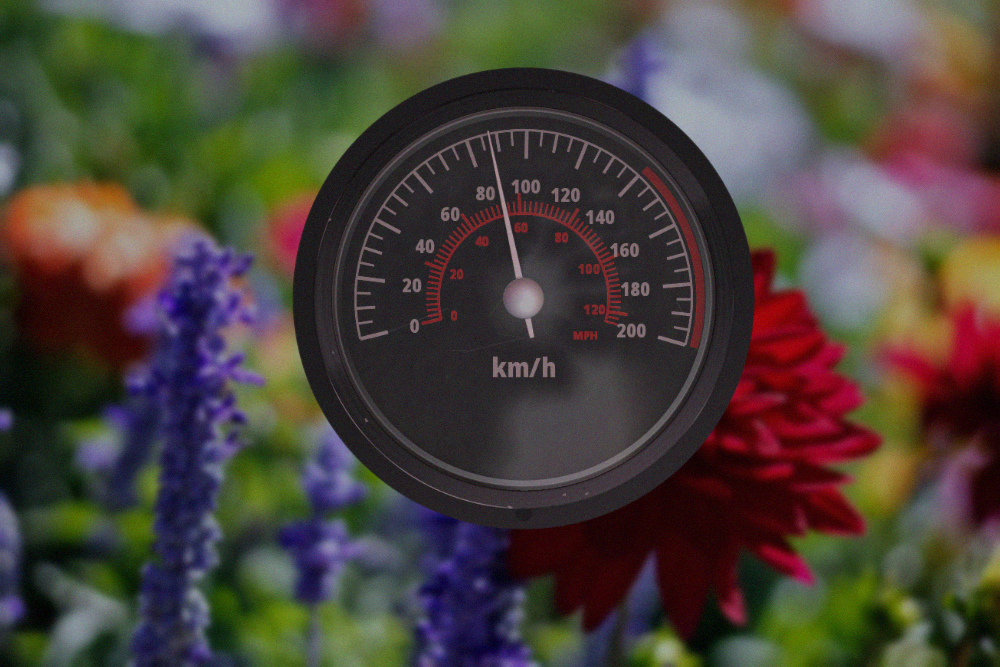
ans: {"value": 87.5, "unit": "km/h"}
